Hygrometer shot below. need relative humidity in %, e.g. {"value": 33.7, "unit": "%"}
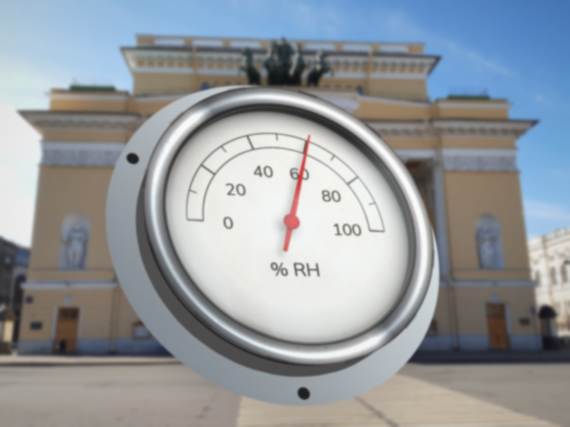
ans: {"value": 60, "unit": "%"}
